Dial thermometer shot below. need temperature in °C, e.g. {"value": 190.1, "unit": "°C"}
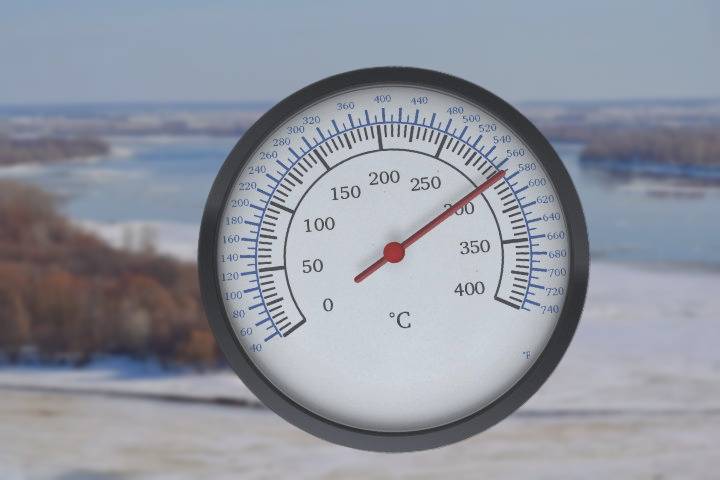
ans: {"value": 300, "unit": "°C"}
